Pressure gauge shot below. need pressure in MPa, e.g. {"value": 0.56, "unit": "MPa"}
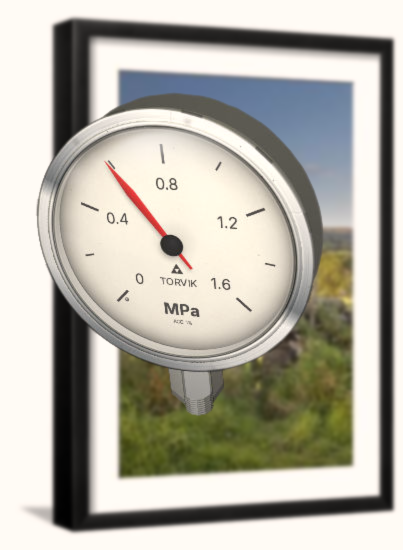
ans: {"value": 0.6, "unit": "MPa"}
